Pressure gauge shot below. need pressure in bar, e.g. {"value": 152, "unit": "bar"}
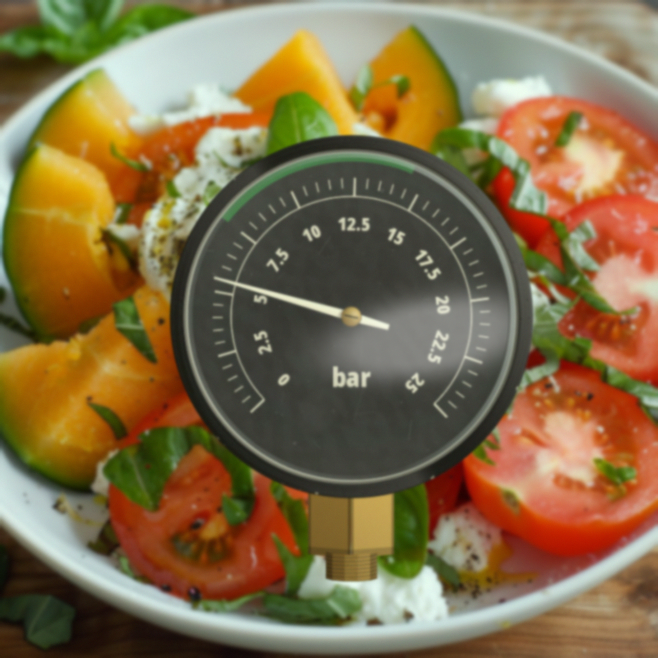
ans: {"value": 5.5, "unit": "bar"}
